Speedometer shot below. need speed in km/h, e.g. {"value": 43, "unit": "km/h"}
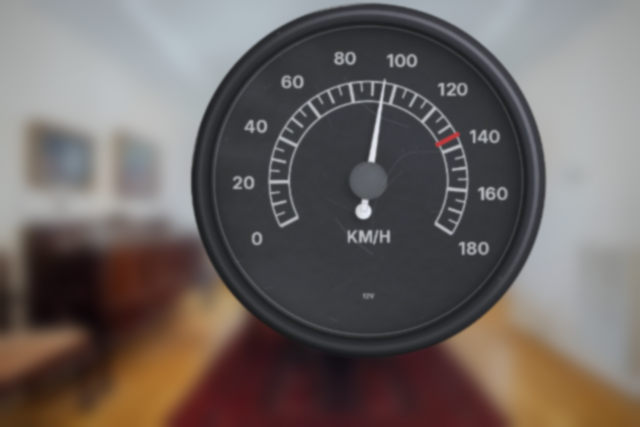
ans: {"value": 95, "unit": "km/h"}
